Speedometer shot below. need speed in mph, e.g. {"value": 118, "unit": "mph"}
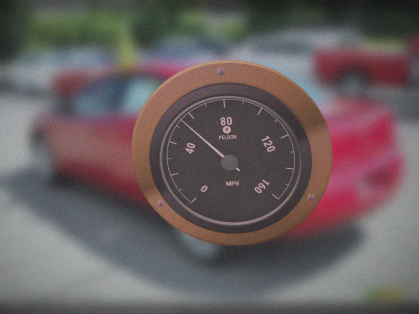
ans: {"value": 55, "unit": "mph"}
